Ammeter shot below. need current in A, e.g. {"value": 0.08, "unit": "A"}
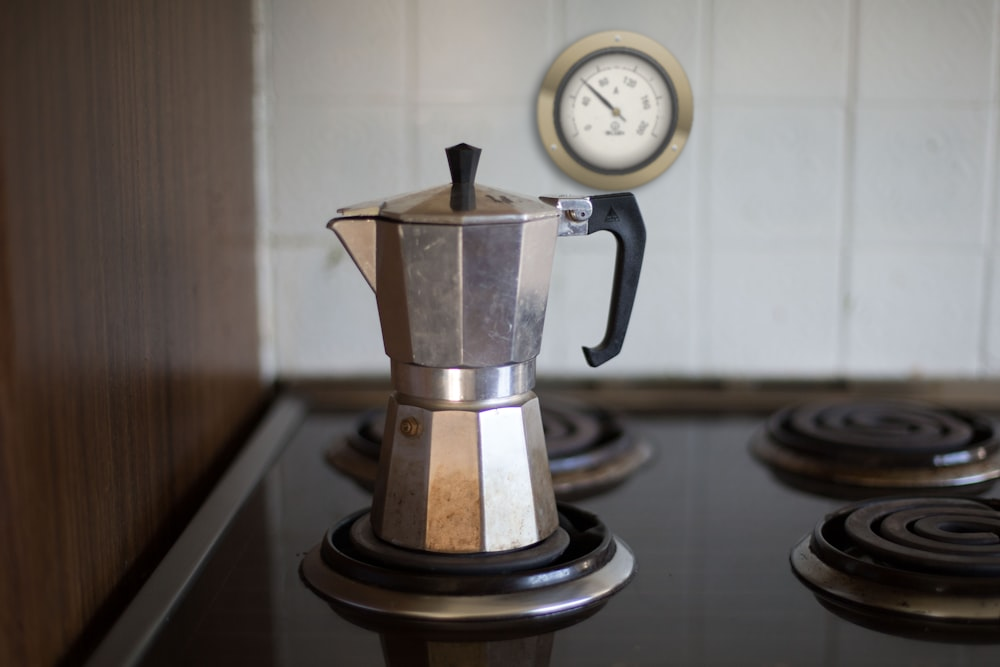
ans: {"value": 60, "unit": "A"}
